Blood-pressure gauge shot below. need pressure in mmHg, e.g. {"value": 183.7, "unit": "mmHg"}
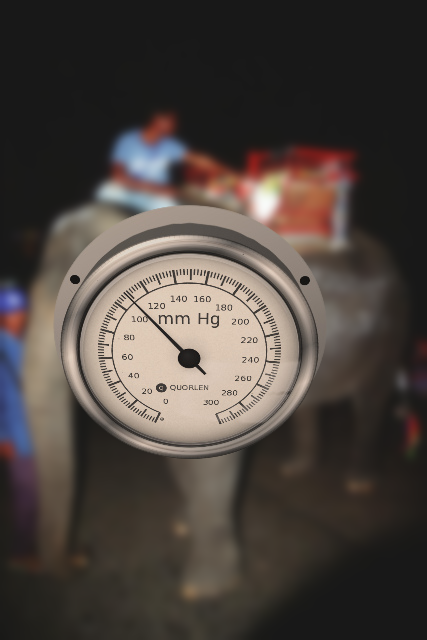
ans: {"value": 110, "unit": "mmHg"}
